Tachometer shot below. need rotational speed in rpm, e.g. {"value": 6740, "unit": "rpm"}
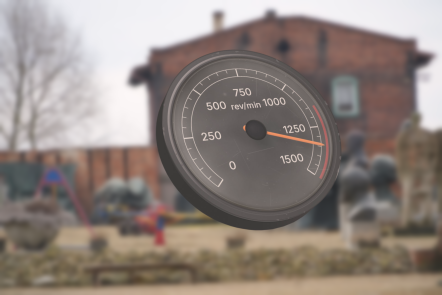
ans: {"value": 1350, "unit": "rpm"}
